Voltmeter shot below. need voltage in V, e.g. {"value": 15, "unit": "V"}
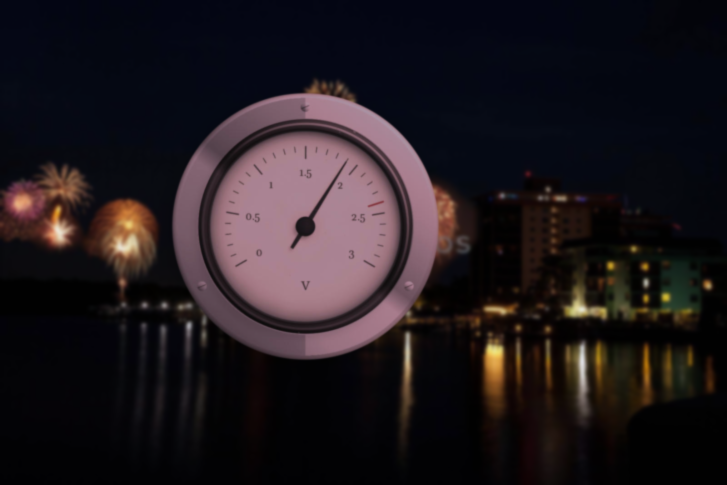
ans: {"value": 1.9, "unit": "V"}
